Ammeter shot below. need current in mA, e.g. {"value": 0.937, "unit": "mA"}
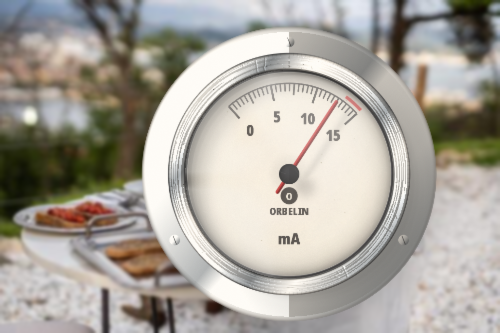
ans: {"value": 12.5, "unit": "mA"}
